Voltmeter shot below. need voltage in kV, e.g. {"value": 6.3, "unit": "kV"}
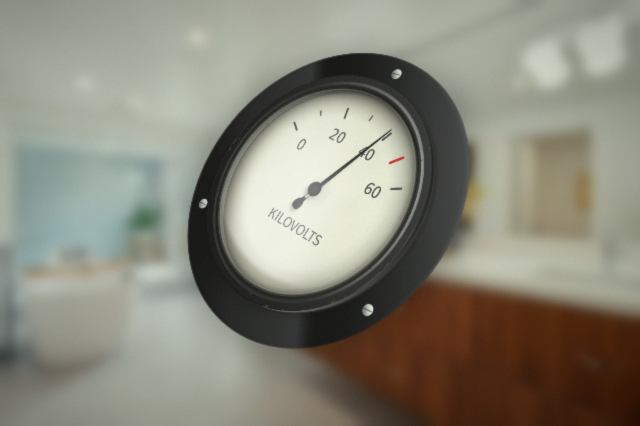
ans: {"value": 40, "unit": "kV"}
